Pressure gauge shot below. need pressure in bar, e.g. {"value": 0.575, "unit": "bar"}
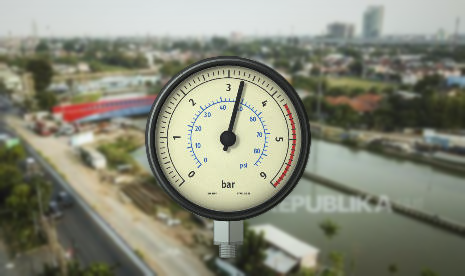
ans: {"value": 3.3, "unit": "bar"}
